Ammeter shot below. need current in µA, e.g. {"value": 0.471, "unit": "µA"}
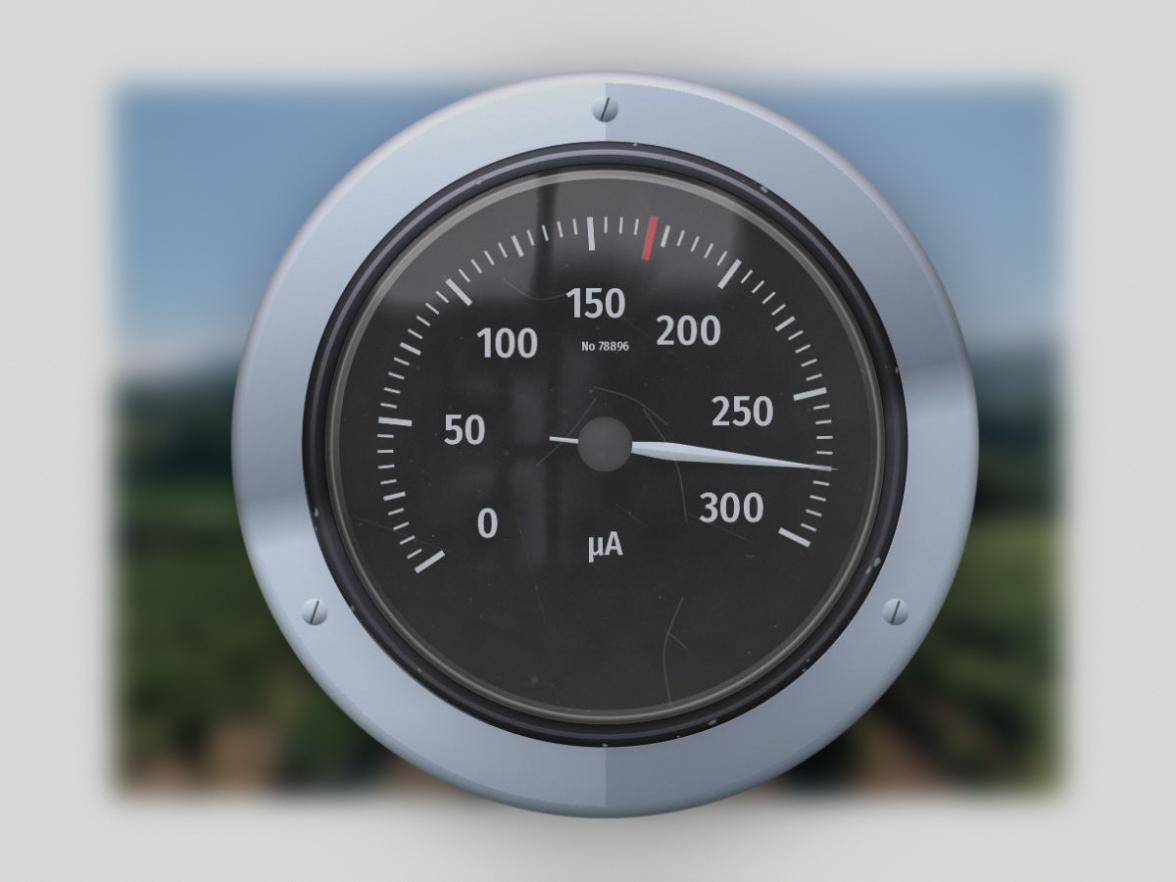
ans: {"value": 275, "unit": "µA"}
